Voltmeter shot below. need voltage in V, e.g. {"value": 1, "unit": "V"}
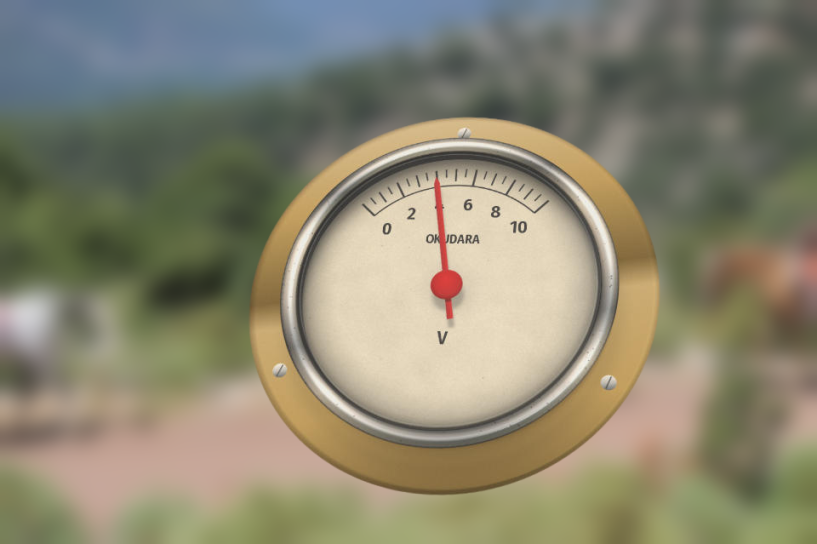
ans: {"value": 4, "unit": "V"}
